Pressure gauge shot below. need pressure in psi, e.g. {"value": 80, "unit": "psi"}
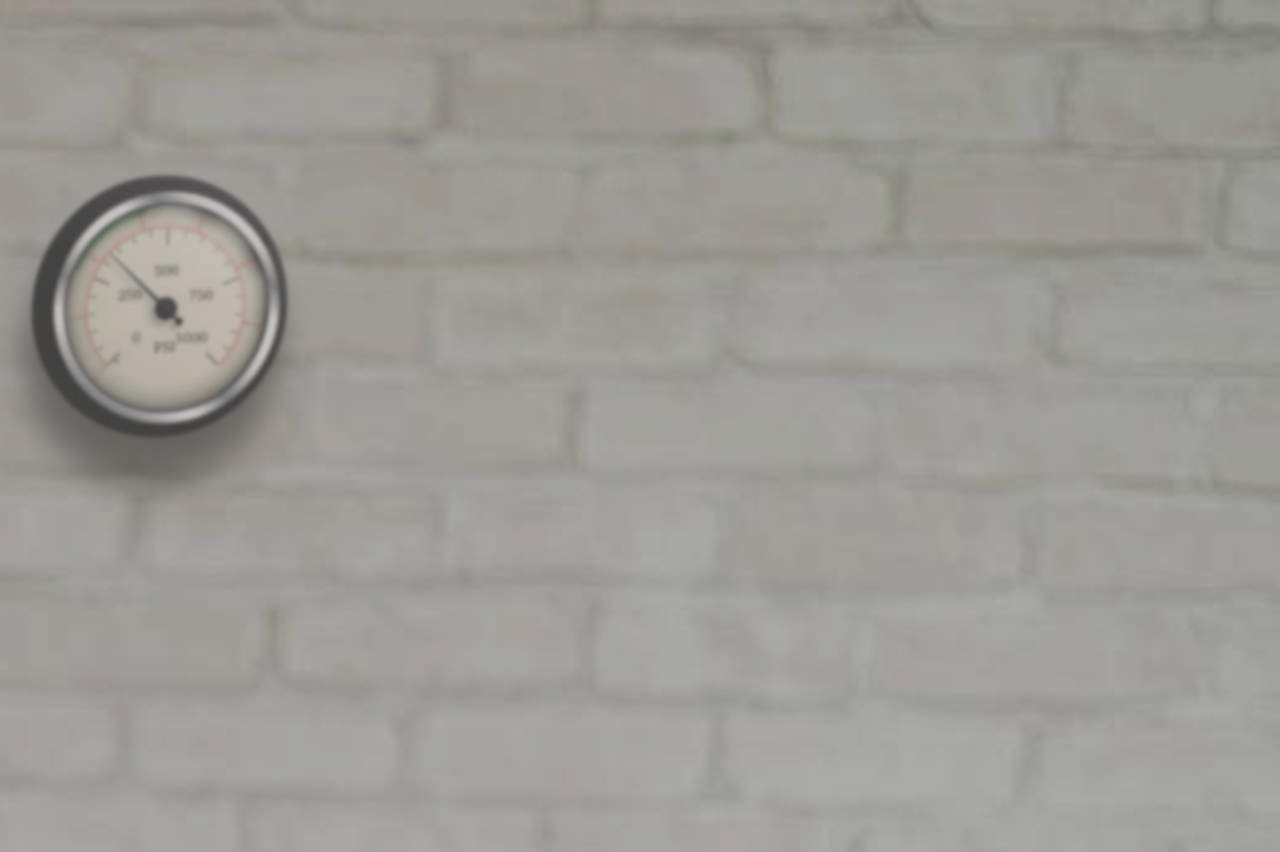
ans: {"value": 325, "unit": "psi"}
